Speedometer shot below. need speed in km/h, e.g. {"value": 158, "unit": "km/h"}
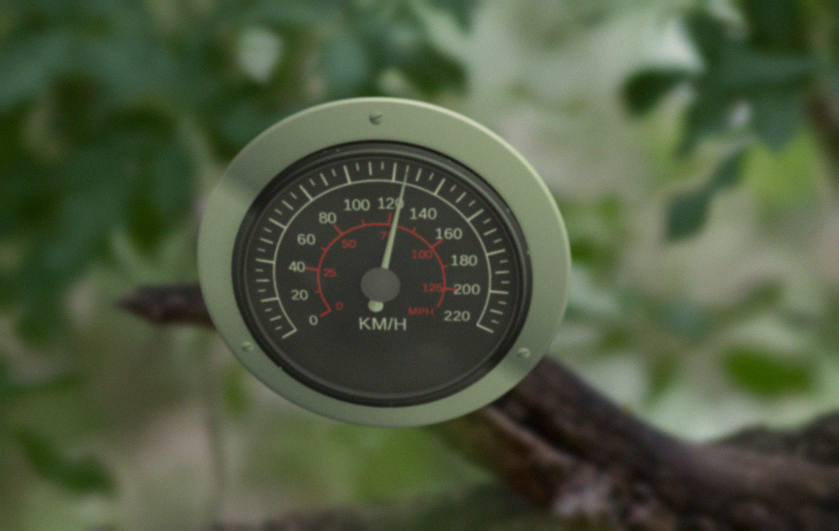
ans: {"value": 125, "unit": "km/h"}
